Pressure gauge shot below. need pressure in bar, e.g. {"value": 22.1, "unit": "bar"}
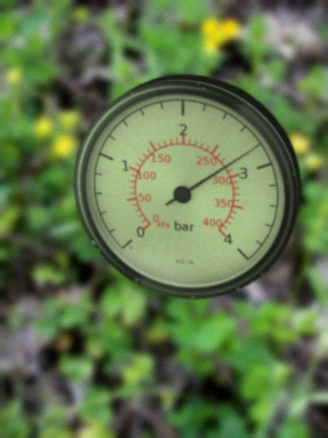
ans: {"value": 2.8, "unit": "bar"}
